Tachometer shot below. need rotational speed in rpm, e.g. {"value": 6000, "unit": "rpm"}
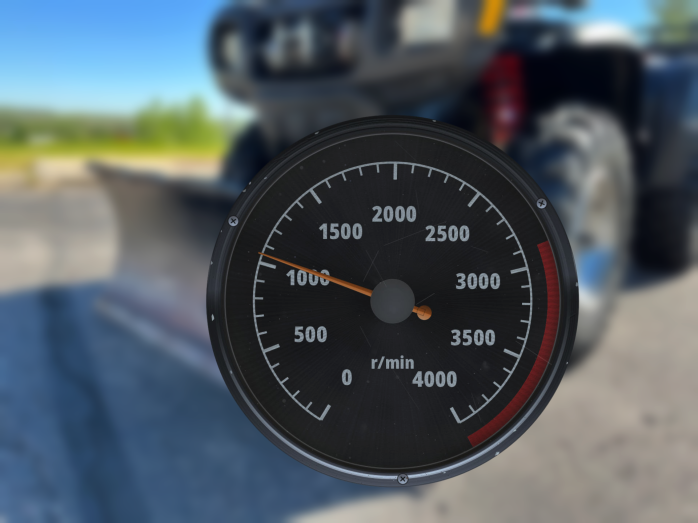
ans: {"value": 1050, "unit": "rpm"}
